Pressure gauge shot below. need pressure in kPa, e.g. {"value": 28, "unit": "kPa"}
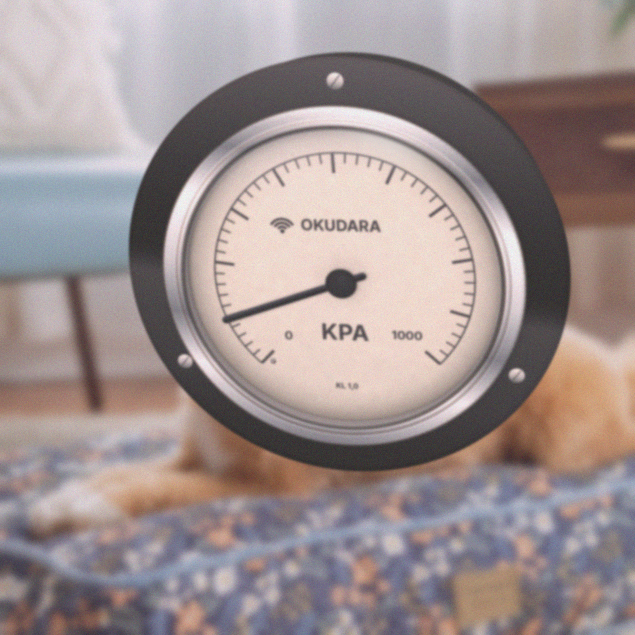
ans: {"value": 100, "unit": "kPa"}
